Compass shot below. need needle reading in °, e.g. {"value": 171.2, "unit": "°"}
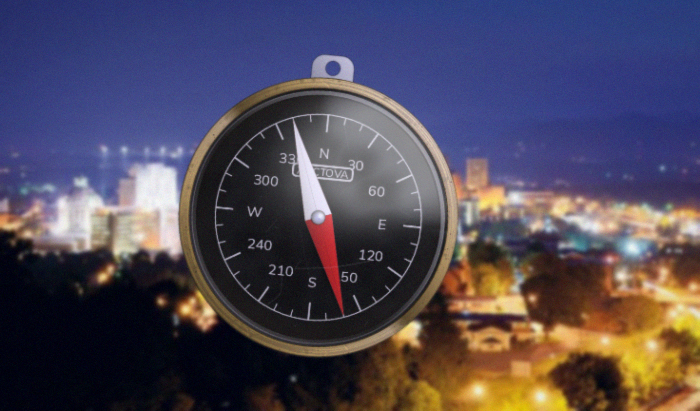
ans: {"value": 160, "unit": "°"}
